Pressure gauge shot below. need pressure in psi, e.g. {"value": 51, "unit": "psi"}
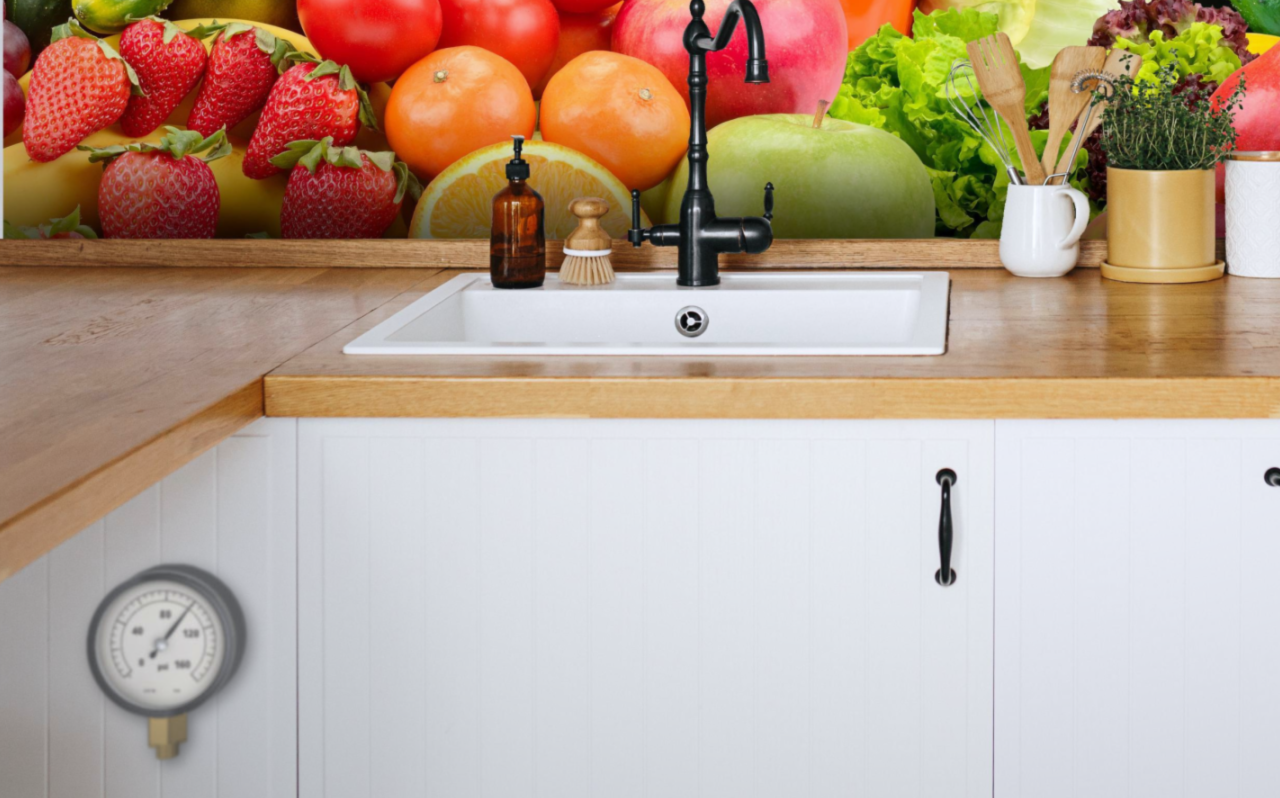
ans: {"value": 100, "unit": "psi"}
